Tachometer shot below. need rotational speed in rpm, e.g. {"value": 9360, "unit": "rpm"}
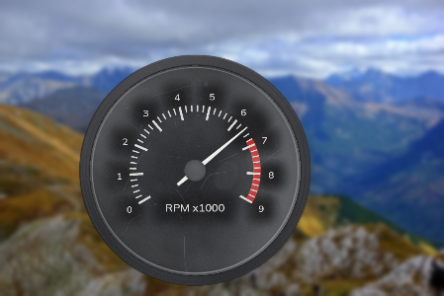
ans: {"value": 6400, "unit": "rpm"}
